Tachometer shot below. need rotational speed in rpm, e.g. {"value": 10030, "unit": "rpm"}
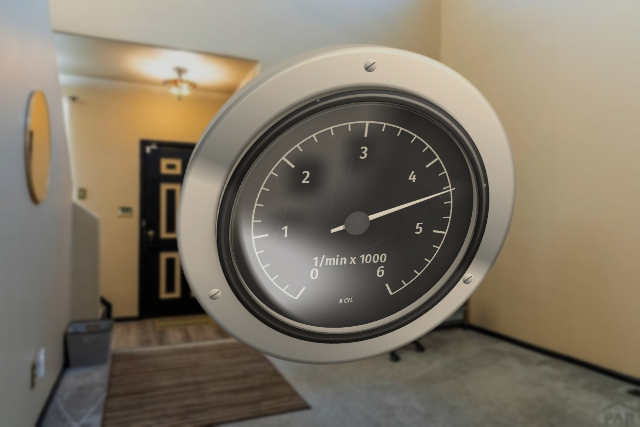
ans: {"value": 4400, "unit": "rpm"}
